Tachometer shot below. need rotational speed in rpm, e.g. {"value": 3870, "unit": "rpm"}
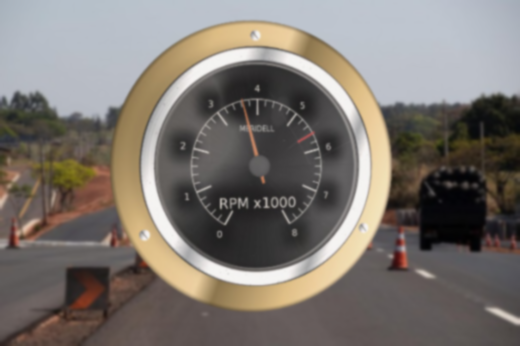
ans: {"value": 3600, "unit": "rpm"}
